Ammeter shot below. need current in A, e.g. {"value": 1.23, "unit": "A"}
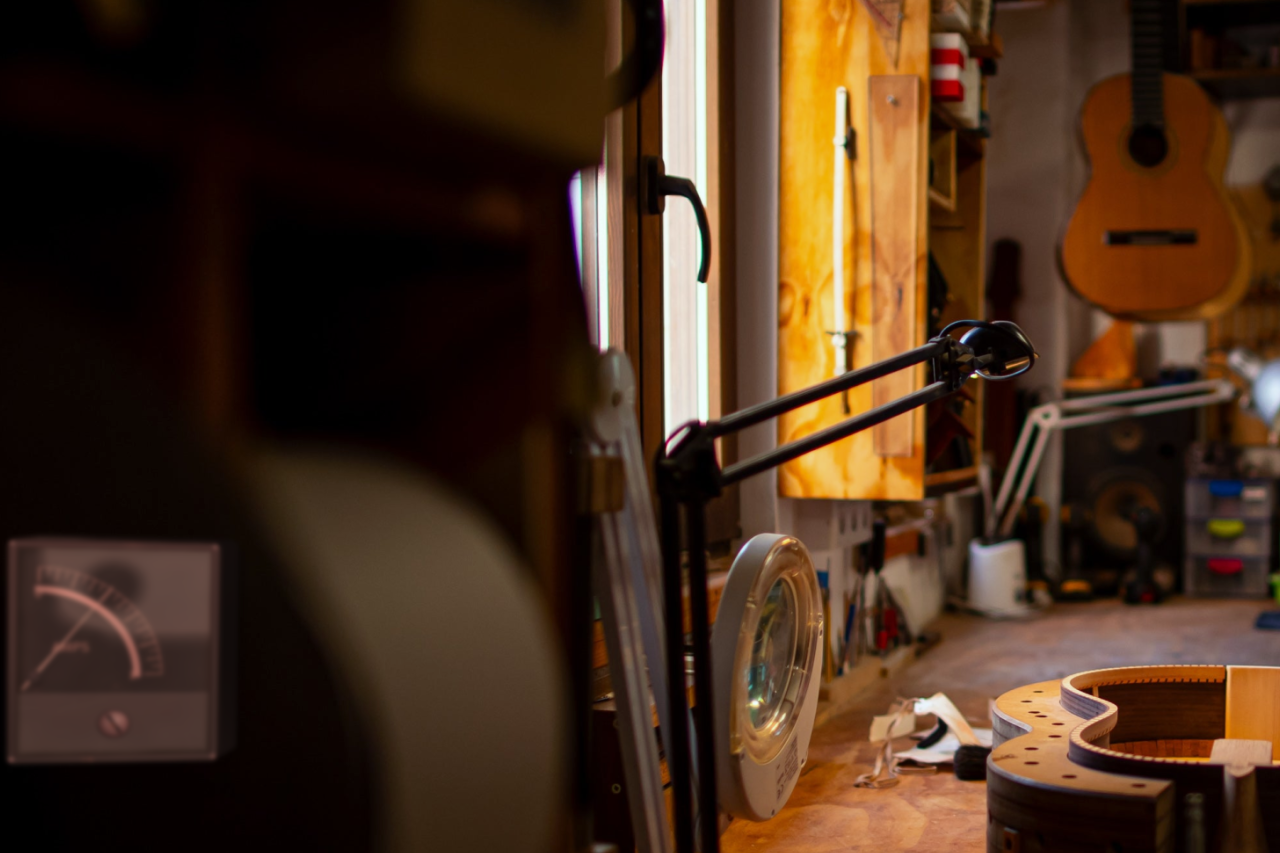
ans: {"value": 0.4, "unit": "A"}
